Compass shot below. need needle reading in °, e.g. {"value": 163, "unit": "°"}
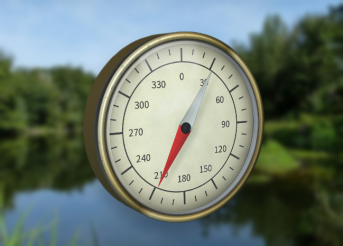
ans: {"value": 210, "unit": "°"}
